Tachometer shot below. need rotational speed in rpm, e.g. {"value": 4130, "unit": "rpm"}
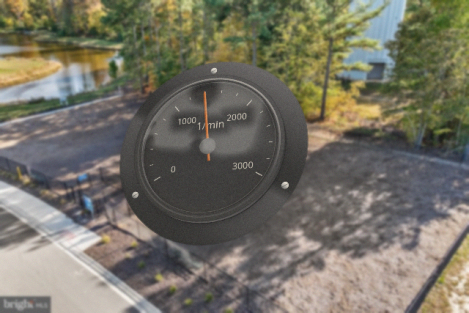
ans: {"value": 1400, "unit": "rpm"}
